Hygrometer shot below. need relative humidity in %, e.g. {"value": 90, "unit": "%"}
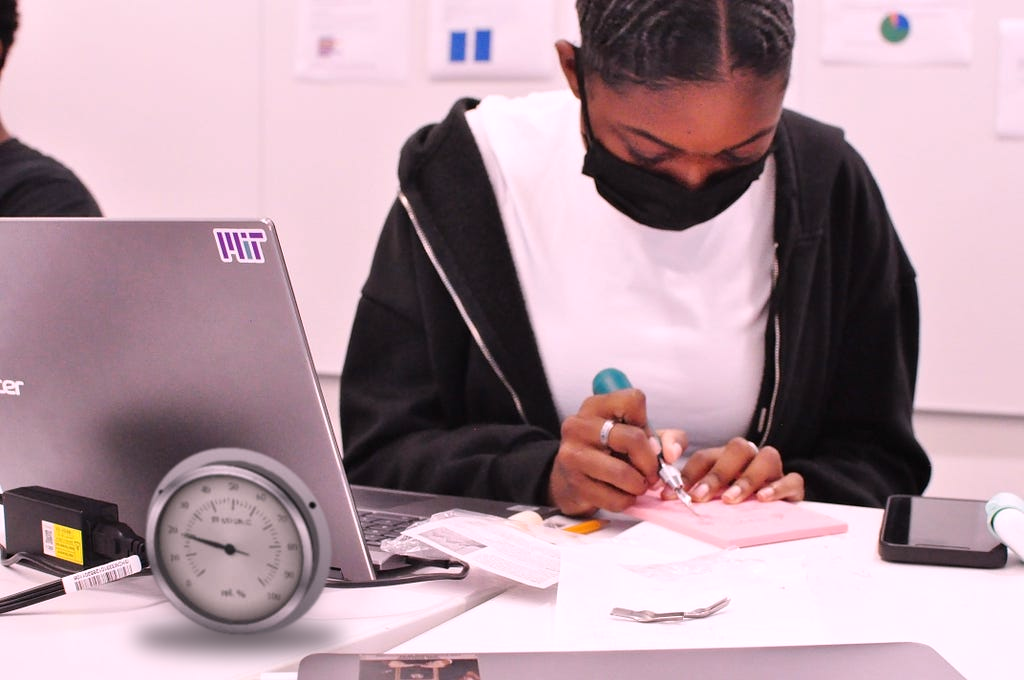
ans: {"value": 20, "unit": "%"}
